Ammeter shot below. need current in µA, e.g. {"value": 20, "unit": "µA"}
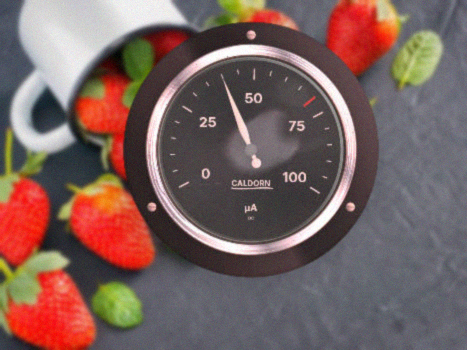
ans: {"value": 40, "unit": "µA"}
